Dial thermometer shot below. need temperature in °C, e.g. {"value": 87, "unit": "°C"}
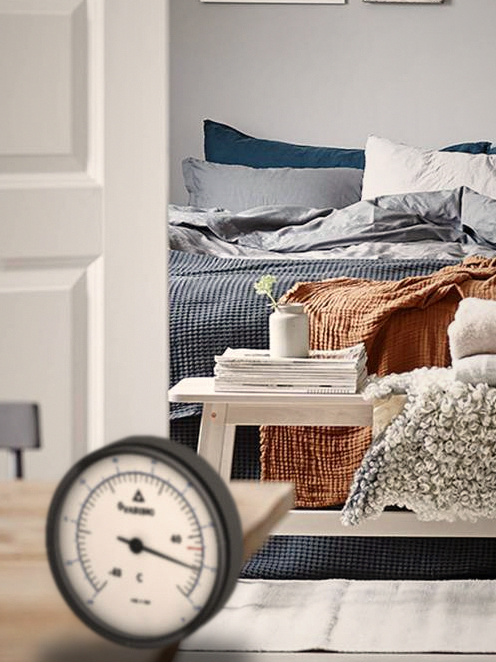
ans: {"value": 50, "unit": "°C"}
